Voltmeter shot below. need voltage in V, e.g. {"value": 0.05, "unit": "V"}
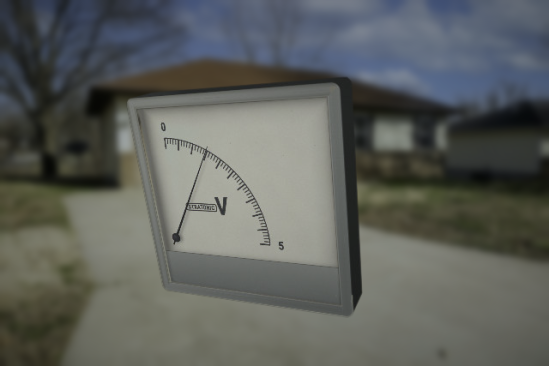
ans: {"value": 1.5, "unit": "V"}
